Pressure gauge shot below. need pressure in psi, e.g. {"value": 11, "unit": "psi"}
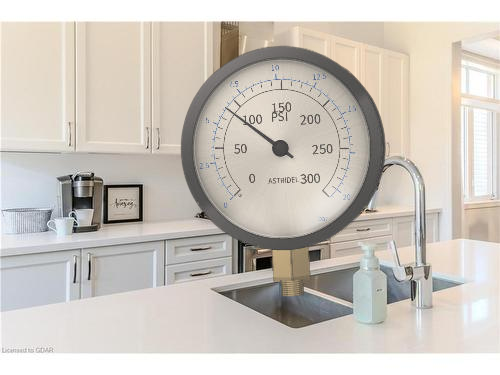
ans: {"value": 90, "unit": "psi"}
